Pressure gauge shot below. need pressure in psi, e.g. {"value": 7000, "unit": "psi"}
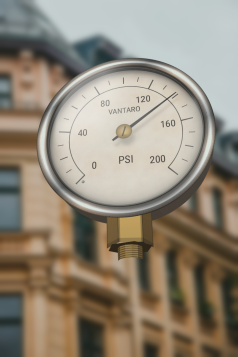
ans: {"value": 140, "unit": "psi"}
